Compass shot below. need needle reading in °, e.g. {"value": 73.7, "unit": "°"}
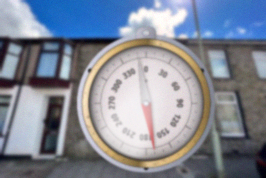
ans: {"value": 170, "unit": "°"}
